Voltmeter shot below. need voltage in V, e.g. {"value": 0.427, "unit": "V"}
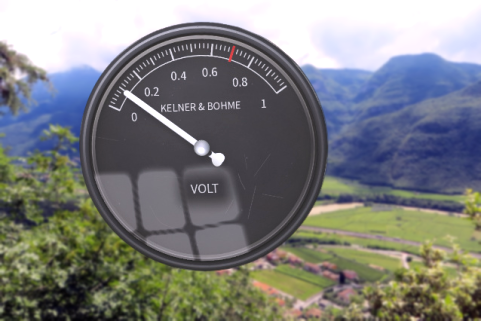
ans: {"value": 0.1, "unit": "V"}
